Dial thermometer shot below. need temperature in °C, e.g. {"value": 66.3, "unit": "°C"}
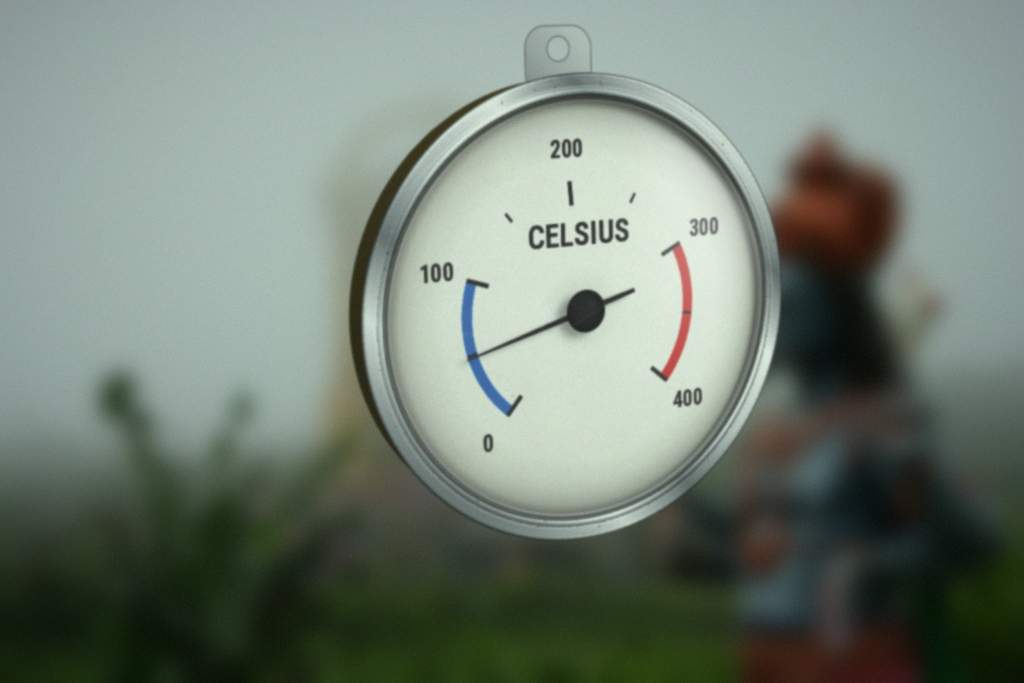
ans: {"value": 50, "unit": "°C"}
